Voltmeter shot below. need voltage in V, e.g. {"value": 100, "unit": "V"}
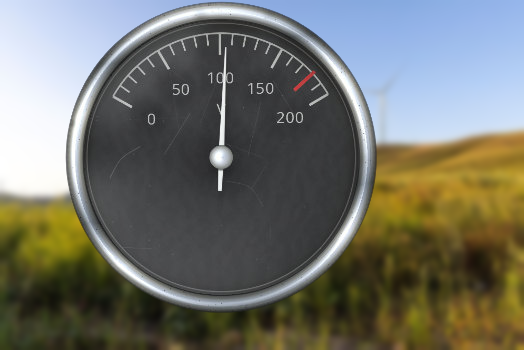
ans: {"value": 105, "unit": "V"}
